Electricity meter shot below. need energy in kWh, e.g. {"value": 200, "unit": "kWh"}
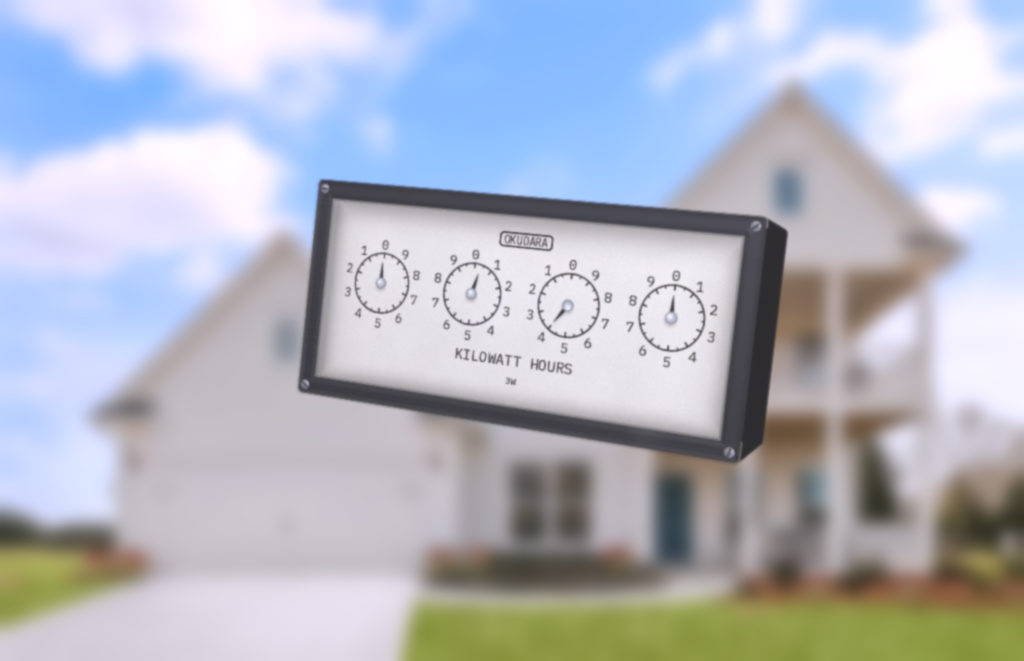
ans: {"value": 40, "unit": "kWh"}
